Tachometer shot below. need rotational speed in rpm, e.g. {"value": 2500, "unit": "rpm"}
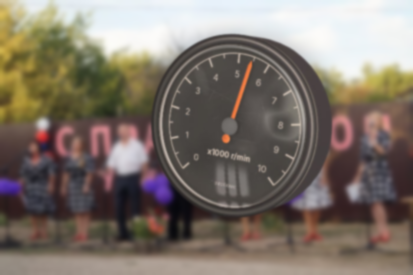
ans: {"value": 5500, "unit": "rpm"}
